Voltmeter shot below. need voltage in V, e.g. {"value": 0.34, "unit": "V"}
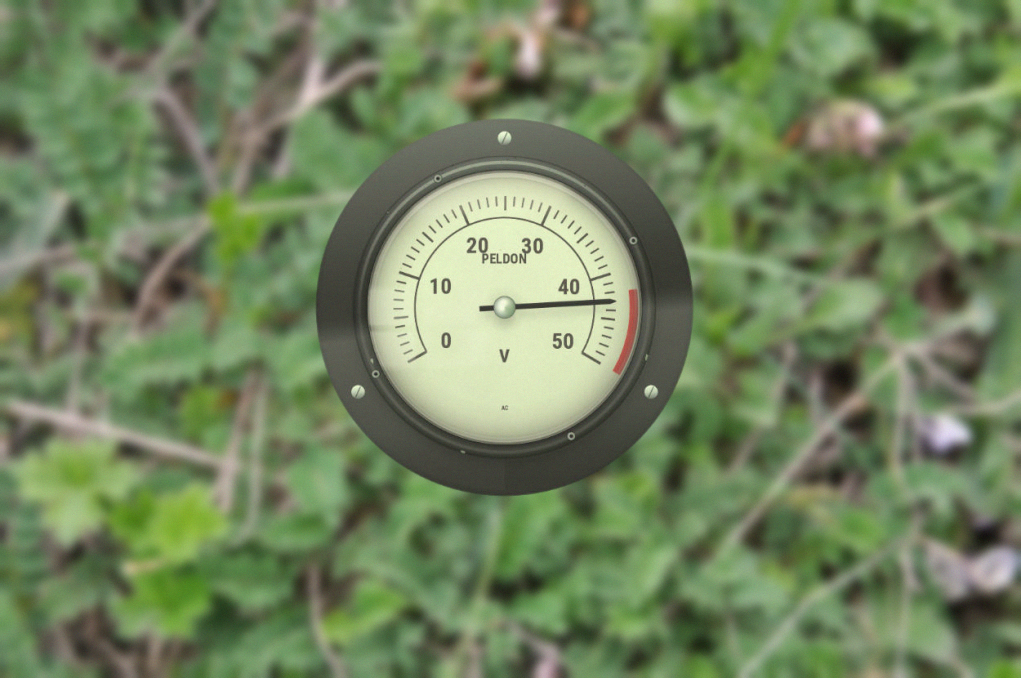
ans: {"value": 43, "unit": "V"}
